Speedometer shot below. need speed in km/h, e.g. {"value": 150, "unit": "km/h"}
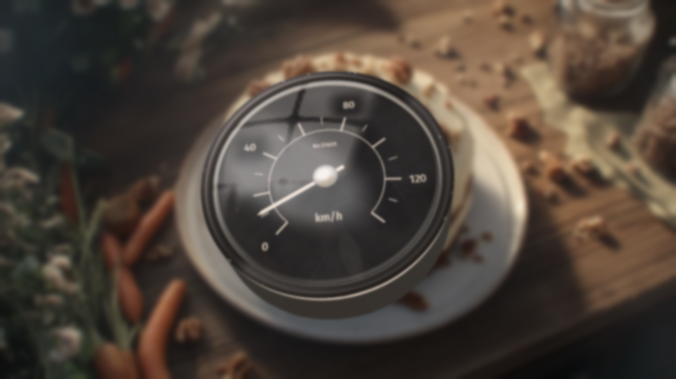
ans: {"value": 10, "unit": "km/h"}
